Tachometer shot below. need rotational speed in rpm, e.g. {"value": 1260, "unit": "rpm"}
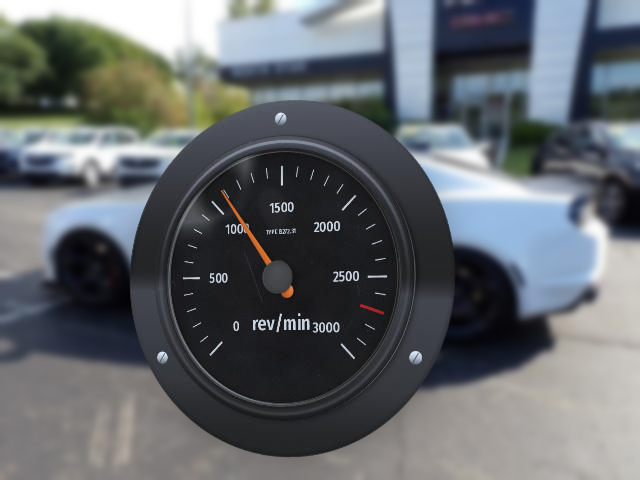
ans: {"value": 1100, "unit": "rpm"}
